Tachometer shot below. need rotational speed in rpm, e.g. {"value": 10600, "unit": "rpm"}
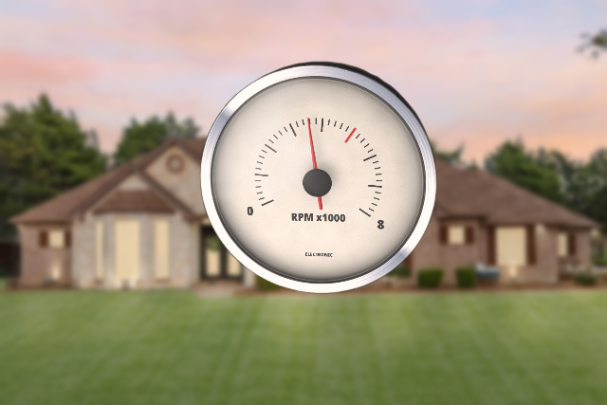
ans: {"value": 3600, "unit": "rpm"}
